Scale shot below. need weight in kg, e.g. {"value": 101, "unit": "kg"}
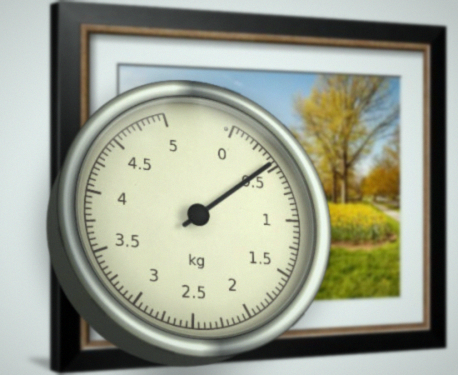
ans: {"value": 0.45, "unit": "kg"}
